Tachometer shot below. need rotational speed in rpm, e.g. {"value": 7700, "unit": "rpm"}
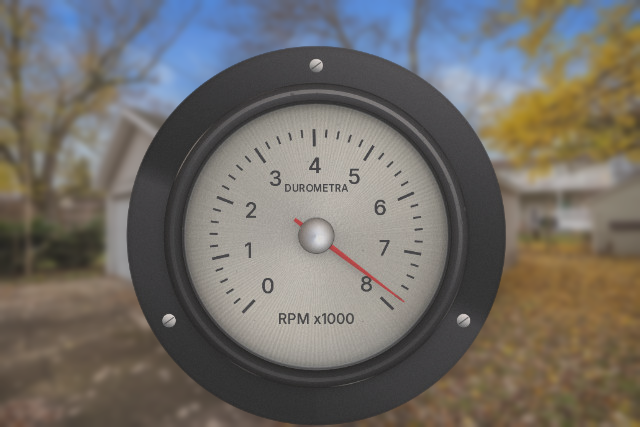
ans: {"value": 7800, "unit": "rpm"}
